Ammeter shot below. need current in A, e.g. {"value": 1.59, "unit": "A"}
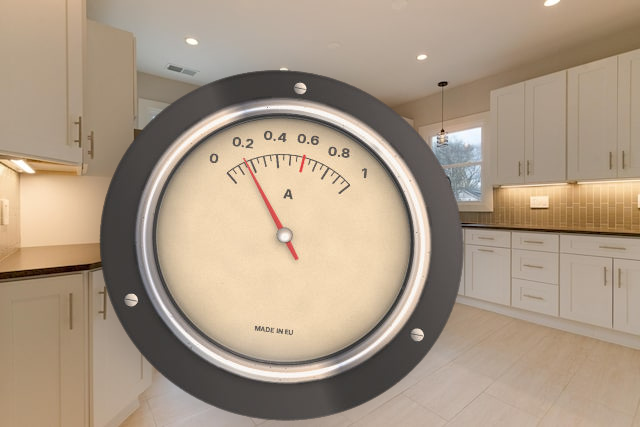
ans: {"value": 0.15, "unit": "A"}
